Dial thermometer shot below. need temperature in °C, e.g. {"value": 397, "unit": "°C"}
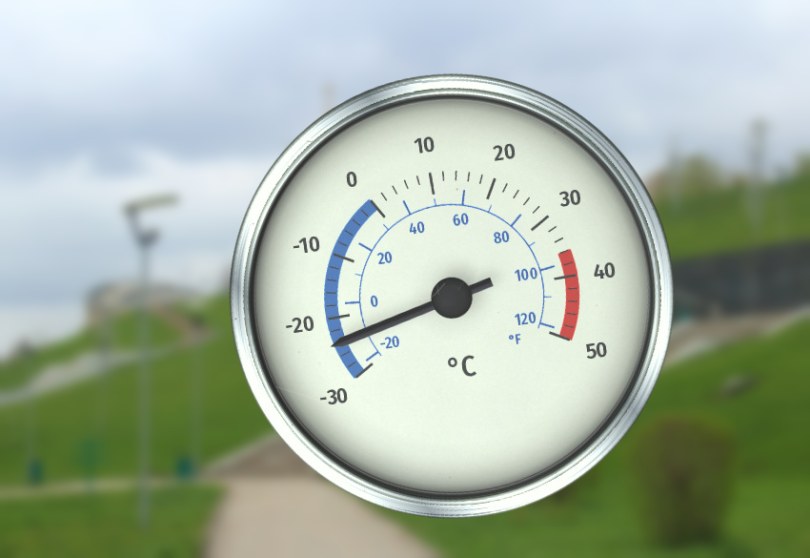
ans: {"value": -24, "unit": "°C"}
